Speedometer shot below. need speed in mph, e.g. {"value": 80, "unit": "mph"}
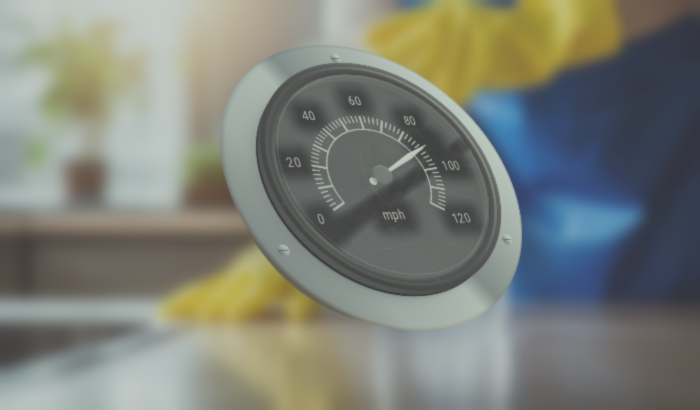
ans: {"value": 90, "unit": "mph"}
